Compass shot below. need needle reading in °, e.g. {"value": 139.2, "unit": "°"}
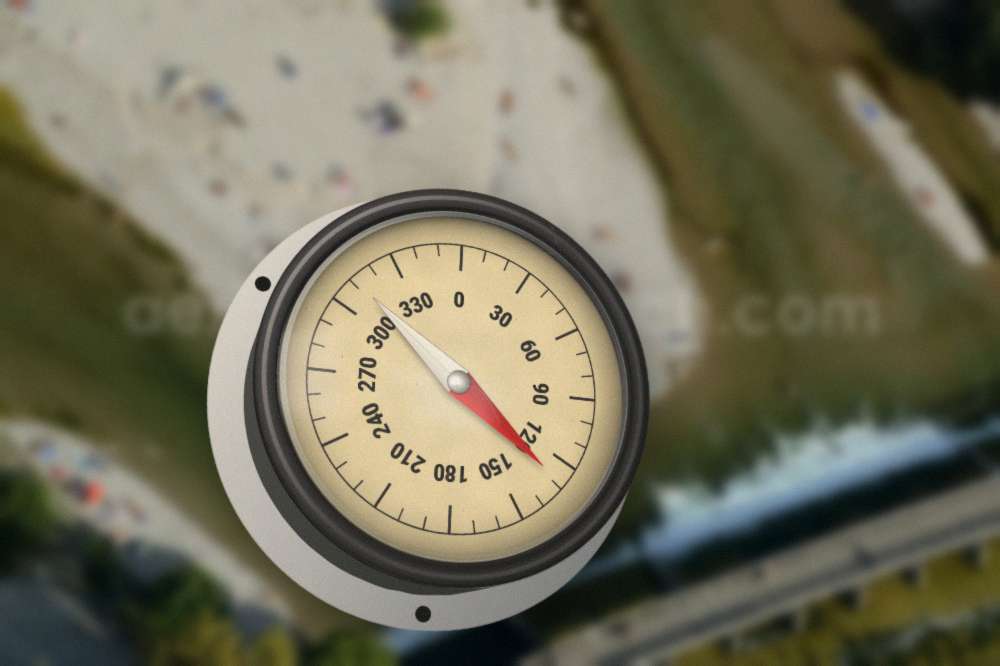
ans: {"value": 130, "unit": "°"}
